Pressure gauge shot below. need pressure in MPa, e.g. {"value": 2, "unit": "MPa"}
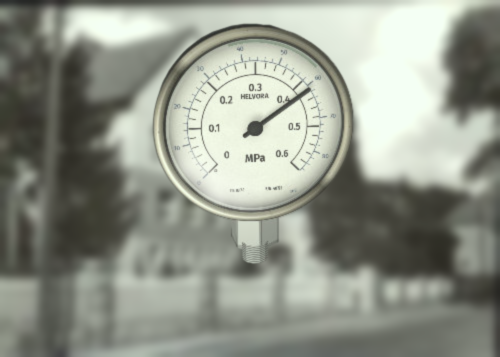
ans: {"value": 0.42, "unit": "MPa"}
